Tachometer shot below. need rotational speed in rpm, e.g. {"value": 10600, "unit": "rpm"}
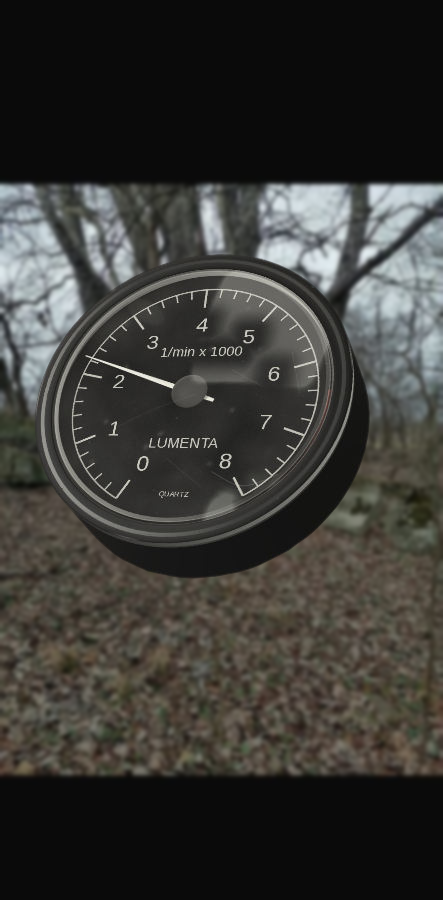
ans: {"value": 2200, "unit": "rpm"}
